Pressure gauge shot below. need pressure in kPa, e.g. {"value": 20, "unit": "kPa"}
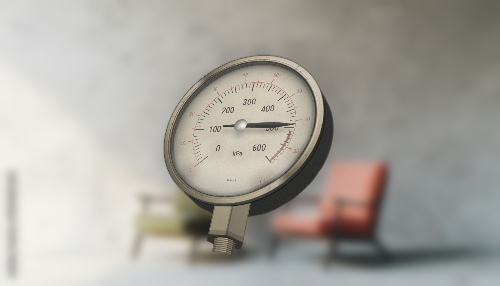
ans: {"value": 500, "unit": "kPa"}
